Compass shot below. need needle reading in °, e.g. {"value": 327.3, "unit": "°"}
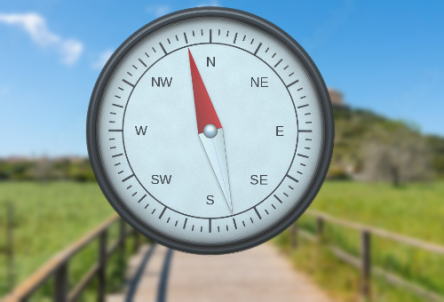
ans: {"value": 345, "unit": "°"}
